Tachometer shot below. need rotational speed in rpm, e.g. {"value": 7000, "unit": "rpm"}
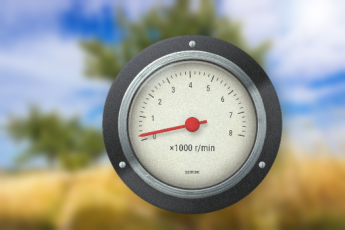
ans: {"value": 200, "unit": "rpm"}
